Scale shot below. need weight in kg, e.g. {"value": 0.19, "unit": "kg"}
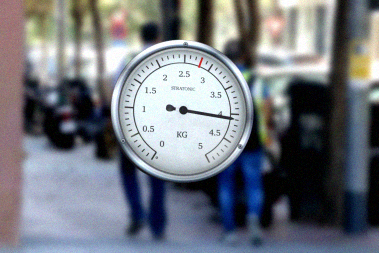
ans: {"value": 4.1, "unit": "kg"}
